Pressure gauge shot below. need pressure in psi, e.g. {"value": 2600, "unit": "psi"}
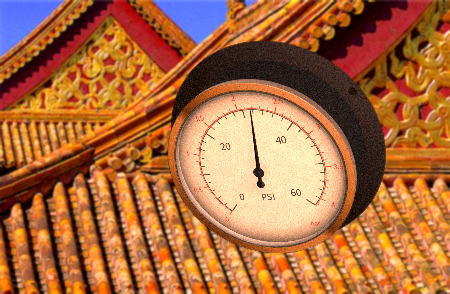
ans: {"value": 32, "unit": "psi"}
